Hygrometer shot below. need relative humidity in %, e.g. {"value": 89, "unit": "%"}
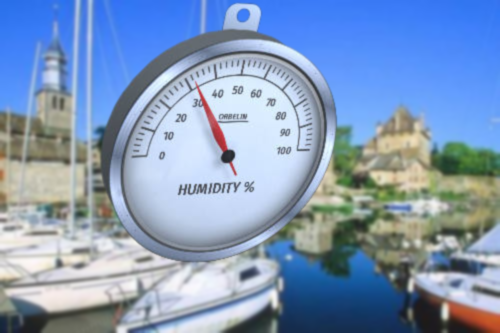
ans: {"value": 32, "unit": "%"}
